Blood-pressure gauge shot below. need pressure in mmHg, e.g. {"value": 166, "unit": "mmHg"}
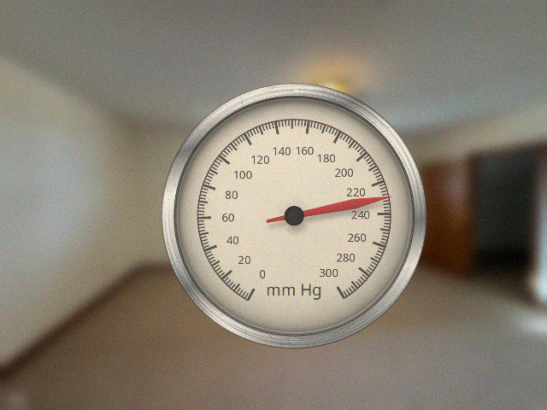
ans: {"value": 230, "unit": "mmHg"}
